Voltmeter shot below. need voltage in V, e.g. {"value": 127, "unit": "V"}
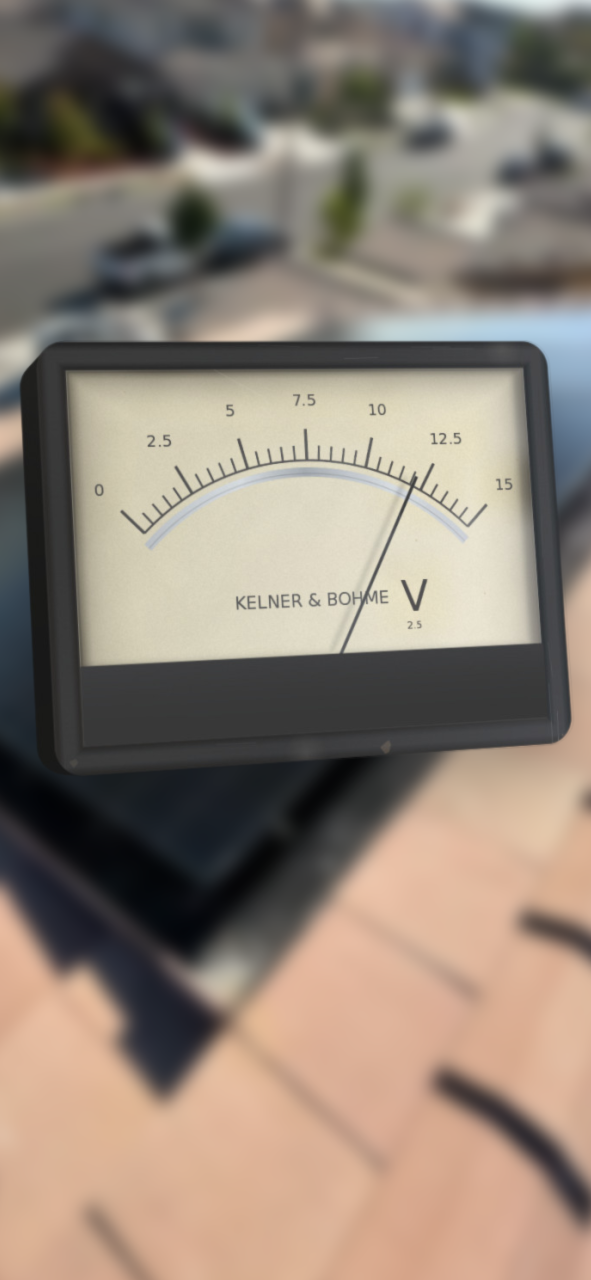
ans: {"value": 12, "unit": "V"}
